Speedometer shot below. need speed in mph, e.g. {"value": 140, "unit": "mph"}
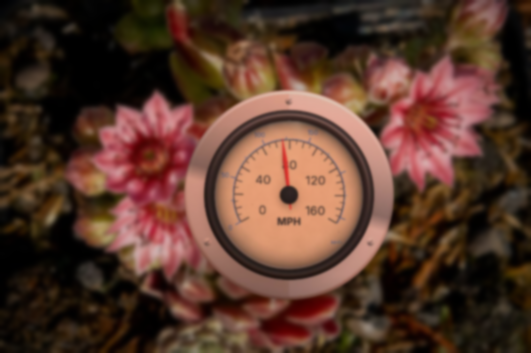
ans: {"value": 75, "unit": "mph"}
